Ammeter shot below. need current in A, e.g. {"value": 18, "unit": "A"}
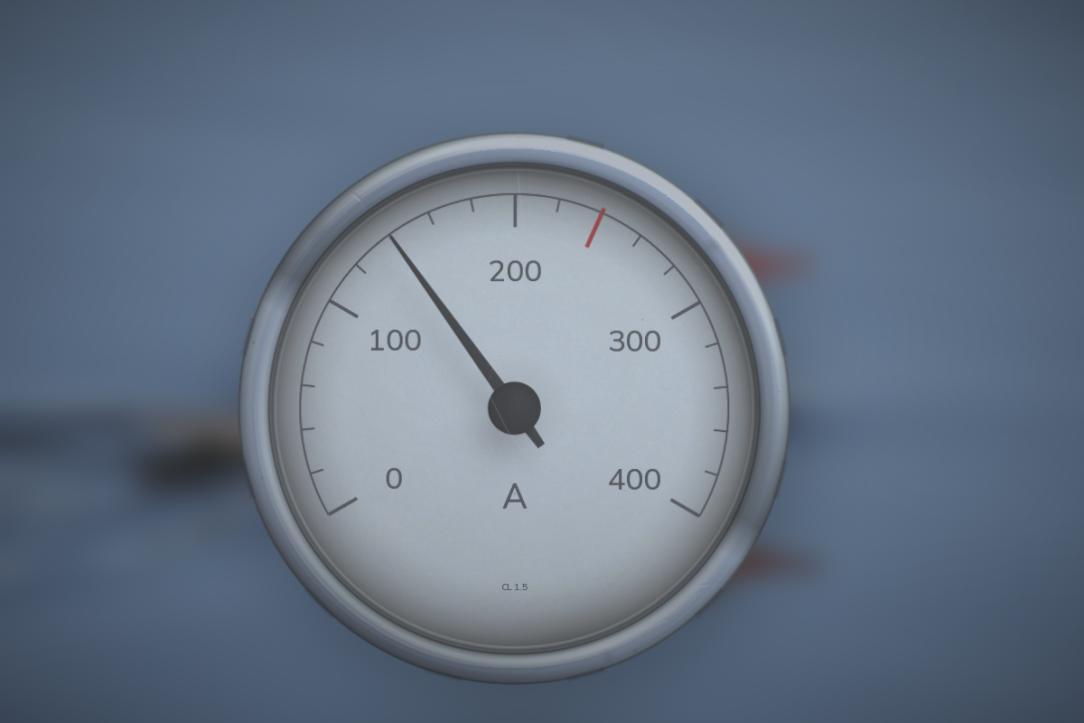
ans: {"value": 140, "unit": "A"}
